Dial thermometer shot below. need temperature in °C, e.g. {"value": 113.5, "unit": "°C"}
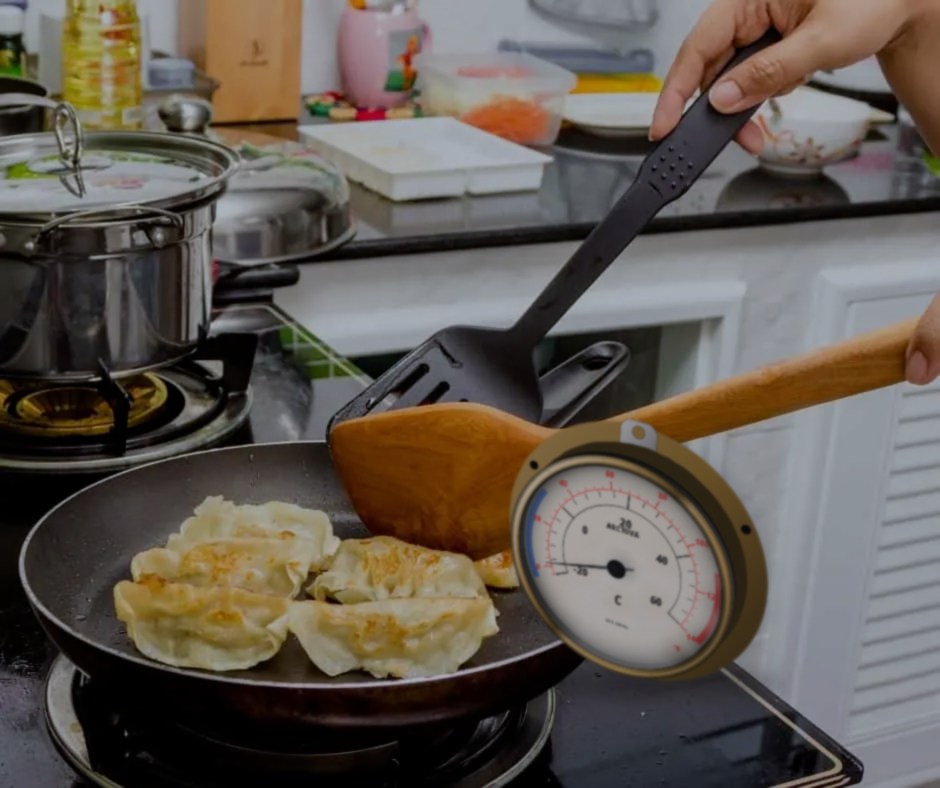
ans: {"value": -16, "unit": "°C"}
